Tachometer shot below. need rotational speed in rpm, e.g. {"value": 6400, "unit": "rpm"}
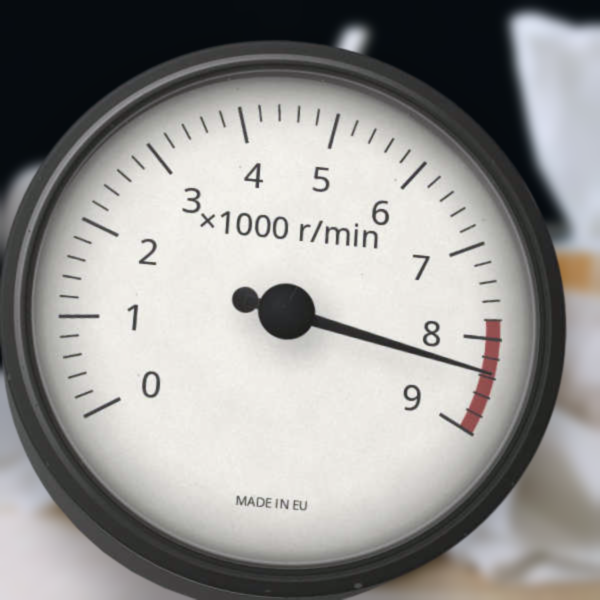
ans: {"value": 8400, "unit": "rpm"}
